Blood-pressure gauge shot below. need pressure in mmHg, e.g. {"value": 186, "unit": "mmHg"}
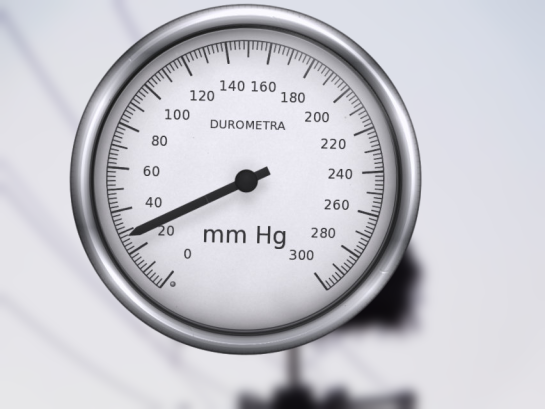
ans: {"value": 28, "unit": "mmHg"}
